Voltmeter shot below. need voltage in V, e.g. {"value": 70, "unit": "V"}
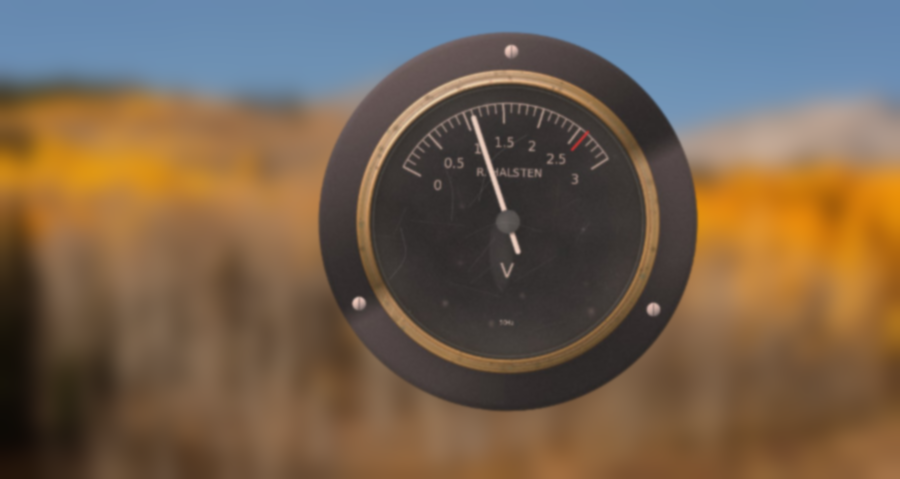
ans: {"value": 1.1, "unit": "V"}
